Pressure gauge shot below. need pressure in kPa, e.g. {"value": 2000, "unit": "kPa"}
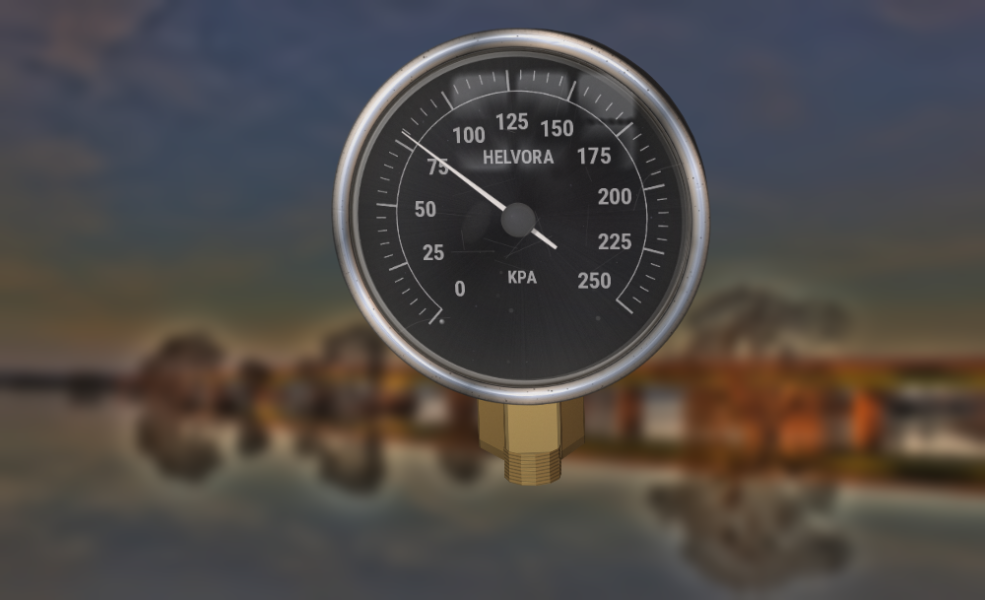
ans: {"value": 80, "unit": "kPa"}
